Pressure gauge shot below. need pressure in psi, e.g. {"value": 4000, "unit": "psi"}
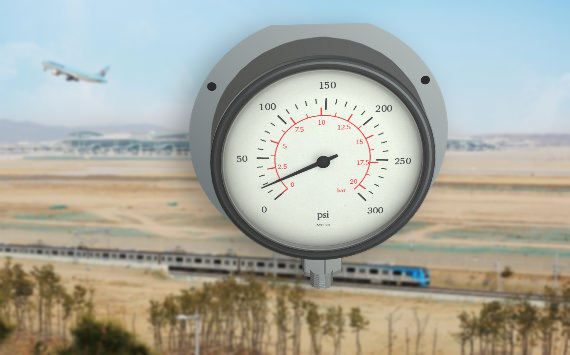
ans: {"value": 20, "unit": "psi"}
